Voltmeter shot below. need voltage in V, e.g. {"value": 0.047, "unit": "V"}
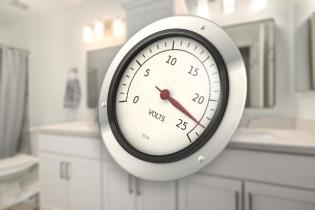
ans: {"value": 23, "unit": "V"}
